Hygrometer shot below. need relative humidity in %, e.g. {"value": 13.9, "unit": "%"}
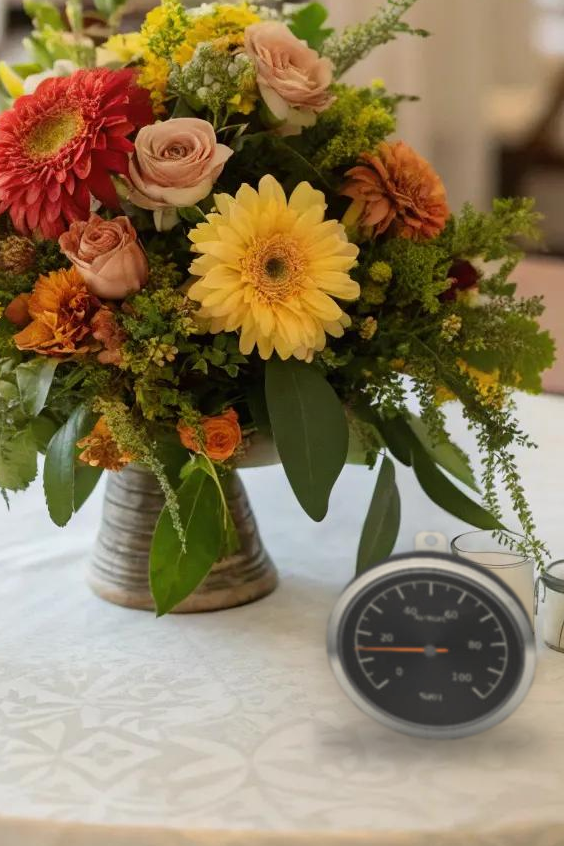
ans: {"value": 15, "unit": "%"}
